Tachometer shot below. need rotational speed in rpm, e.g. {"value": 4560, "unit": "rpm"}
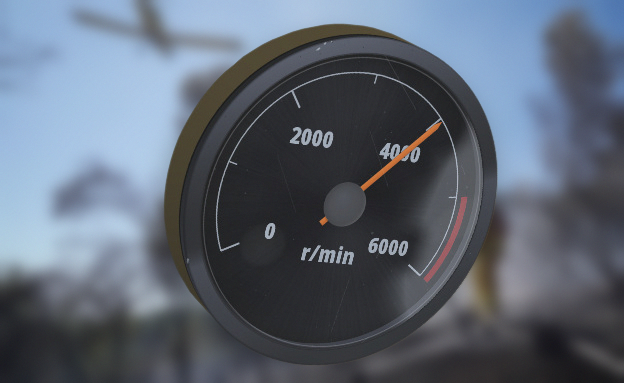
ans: {"value": 4000, "unit": "rpm"}
